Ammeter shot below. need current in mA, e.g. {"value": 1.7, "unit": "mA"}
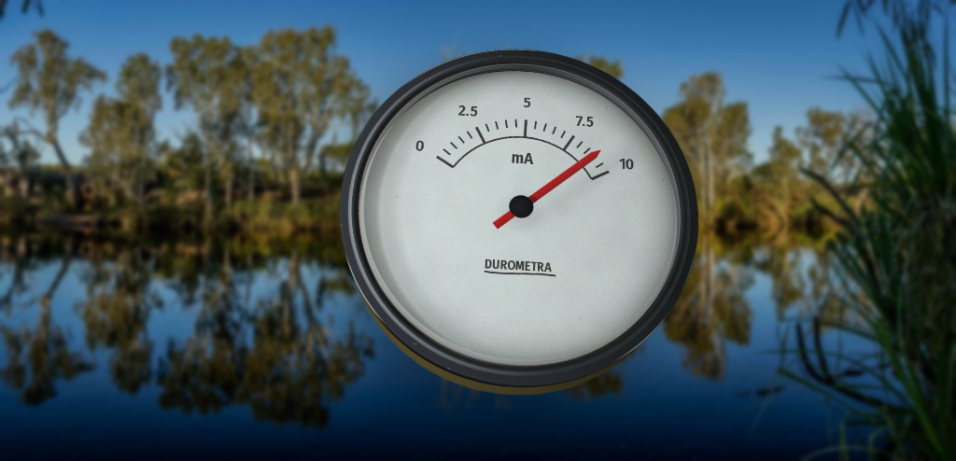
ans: {"value": 9, "unit": "mA"}
